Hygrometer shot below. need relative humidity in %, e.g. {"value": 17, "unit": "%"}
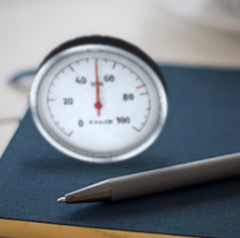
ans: {"value": 52, "unit": "%"}
